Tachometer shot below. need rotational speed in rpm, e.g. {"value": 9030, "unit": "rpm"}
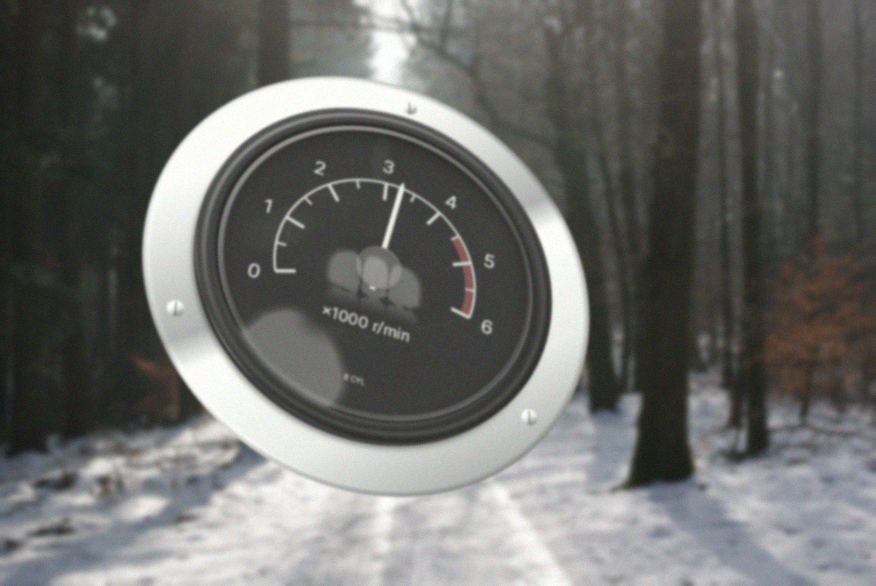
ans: {"value": 3250, "unit": "rpm"}
